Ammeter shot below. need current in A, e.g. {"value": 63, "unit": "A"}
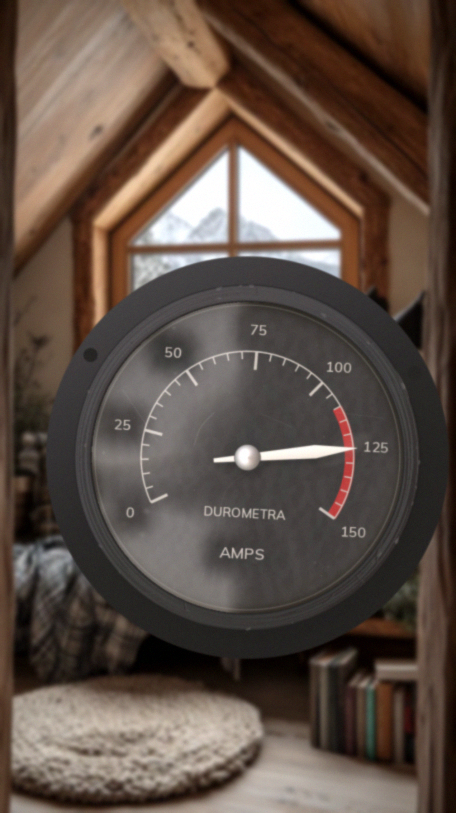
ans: {"value": 125, "unit": "A"}
